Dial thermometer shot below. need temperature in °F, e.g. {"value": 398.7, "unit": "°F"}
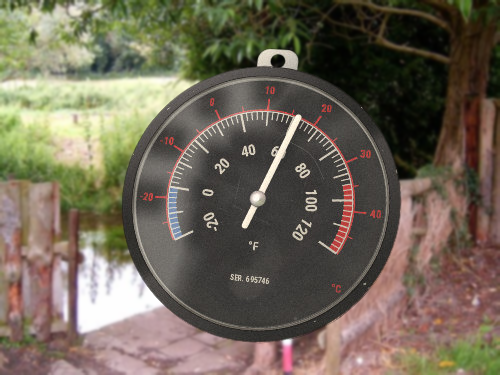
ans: {"value": 62, "unit": "°F"}
